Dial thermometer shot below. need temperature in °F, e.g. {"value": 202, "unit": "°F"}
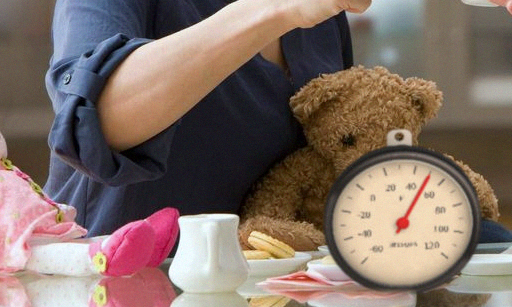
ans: {"value": 50, "unit": "°F"}
